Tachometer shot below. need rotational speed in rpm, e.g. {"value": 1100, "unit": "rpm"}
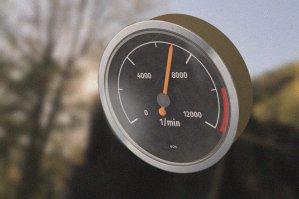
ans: {"value": 7000, "unit": "rpm"}
